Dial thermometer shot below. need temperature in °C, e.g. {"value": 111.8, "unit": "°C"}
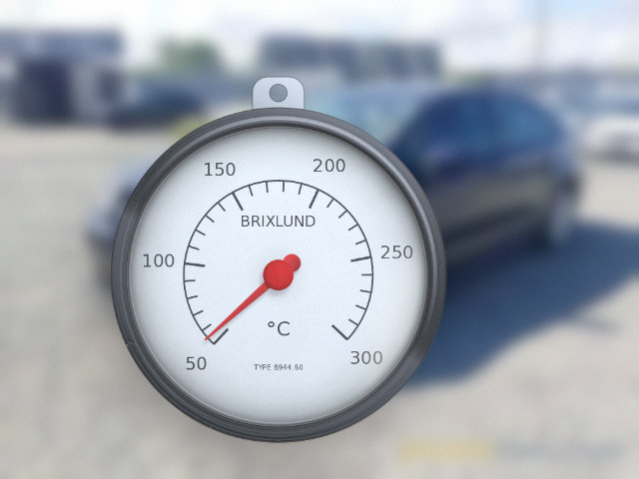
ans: {"value": 55, "unit": "°C"}
